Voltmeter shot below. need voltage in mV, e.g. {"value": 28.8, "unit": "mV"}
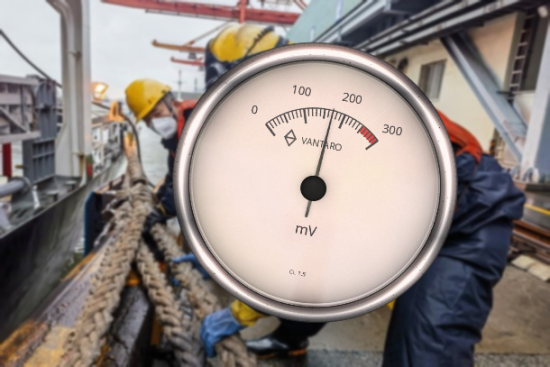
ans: {"value": 170, "unit": "mV"}
